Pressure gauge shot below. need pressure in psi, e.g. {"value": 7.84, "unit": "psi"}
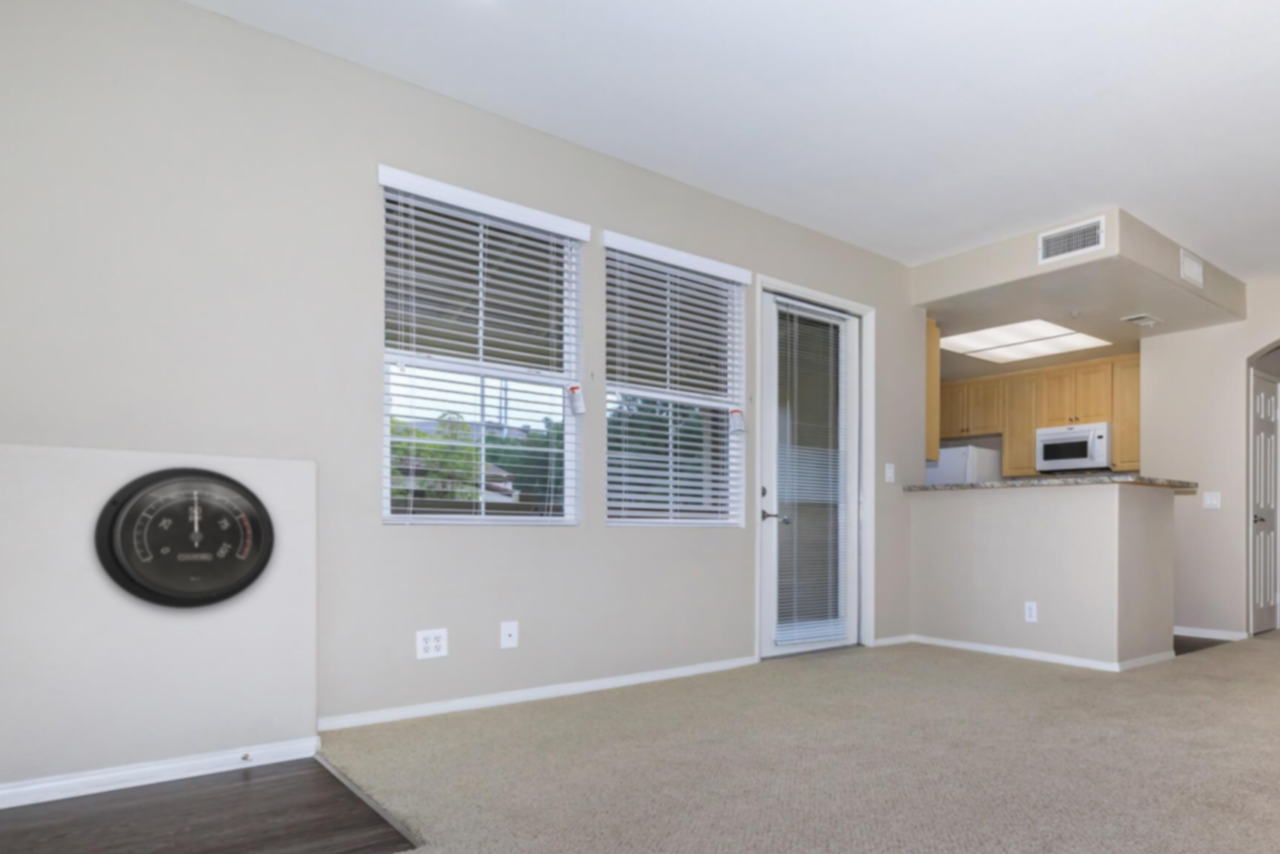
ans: {"value": 50, "unit": "psi"}
